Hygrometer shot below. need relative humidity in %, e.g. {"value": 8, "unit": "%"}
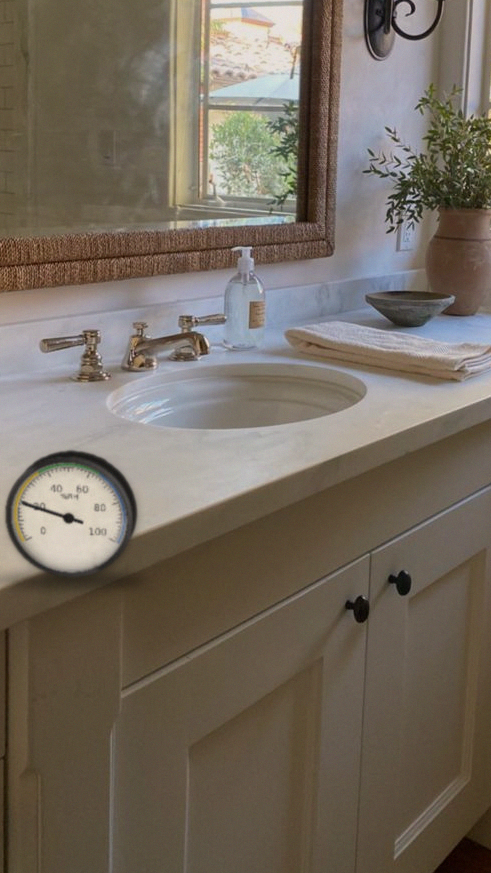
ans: {"value": 20, "unit": "%"}
